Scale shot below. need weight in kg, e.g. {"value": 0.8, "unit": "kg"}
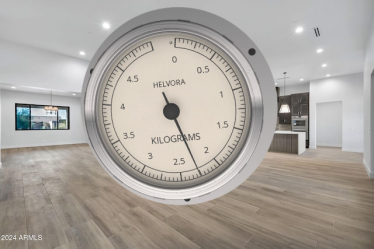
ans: {"value": 2.25, "unit": "kg"}
